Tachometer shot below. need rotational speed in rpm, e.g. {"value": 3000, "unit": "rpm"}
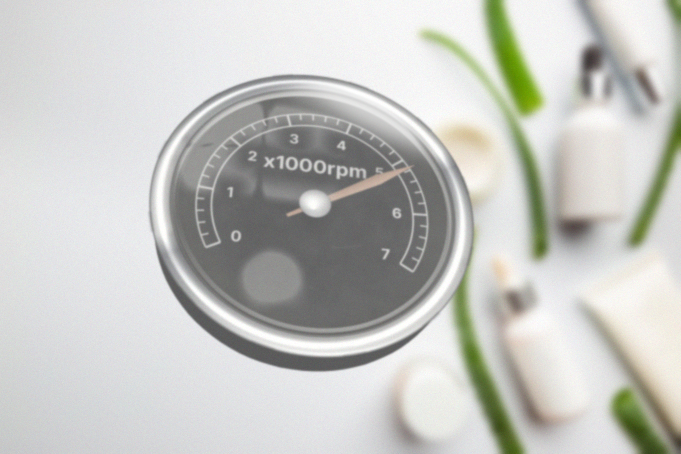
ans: {"value": 5200, "unit": "rpm"}
